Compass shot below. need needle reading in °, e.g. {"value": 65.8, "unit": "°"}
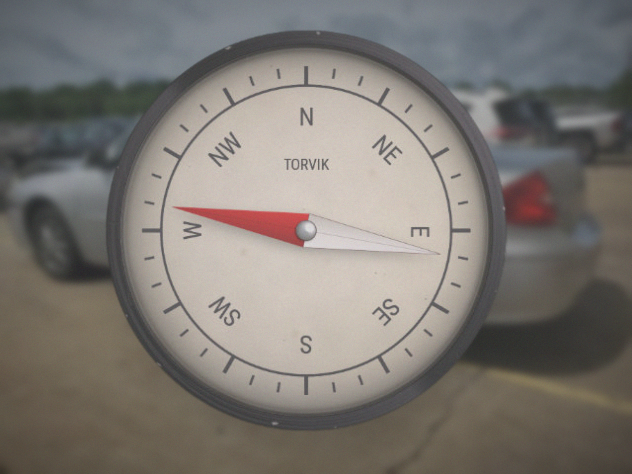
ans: {"value": 280, "unit": "°"}
